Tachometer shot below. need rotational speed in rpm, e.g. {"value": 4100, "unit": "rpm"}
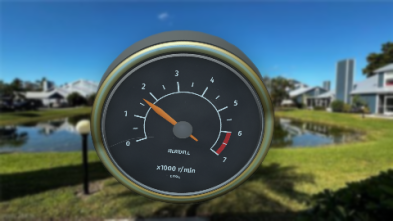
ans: {"value": 1750, "unit": "rpm"}
